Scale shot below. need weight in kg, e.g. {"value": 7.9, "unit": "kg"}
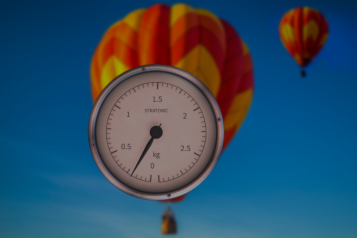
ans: {"value": 0.2, "unit": "kg"}
